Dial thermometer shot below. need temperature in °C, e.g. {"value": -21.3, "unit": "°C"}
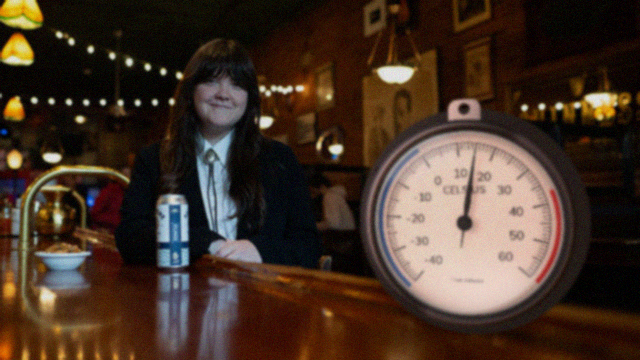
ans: {"value": 15, "unit": "°C"}
